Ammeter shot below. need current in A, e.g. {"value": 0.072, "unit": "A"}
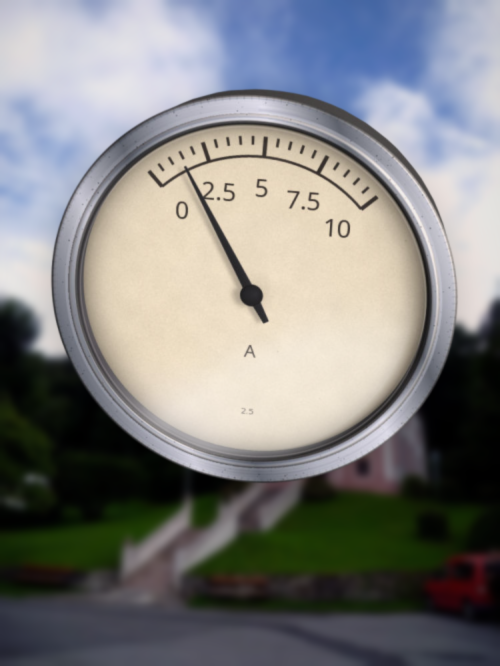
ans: {"value": 1.5, "unit": "A"}
